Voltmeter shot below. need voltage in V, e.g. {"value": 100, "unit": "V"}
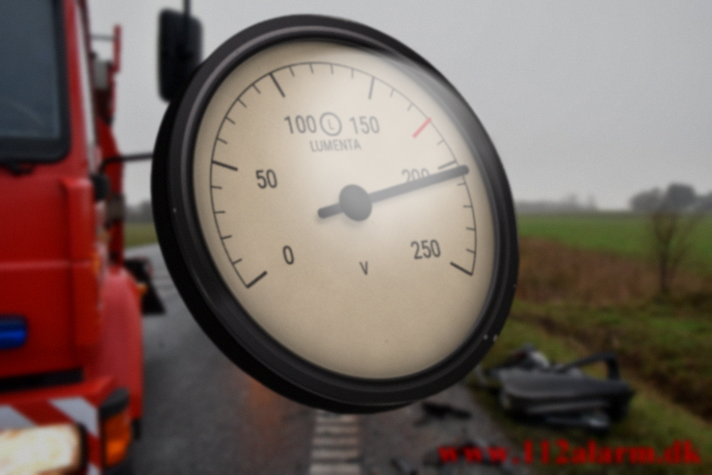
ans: {"value": 205, "unit": "V"}
